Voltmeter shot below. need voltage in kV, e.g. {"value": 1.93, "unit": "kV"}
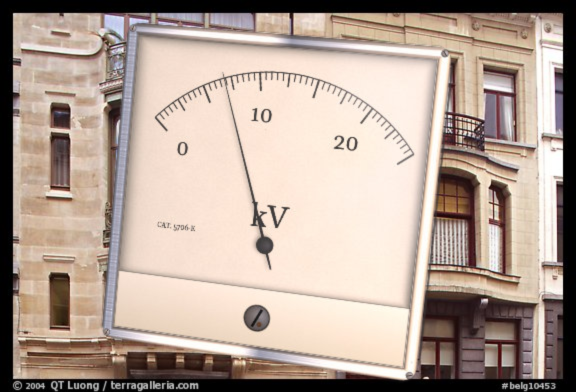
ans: {"value": 7, "unit": "kV"}
